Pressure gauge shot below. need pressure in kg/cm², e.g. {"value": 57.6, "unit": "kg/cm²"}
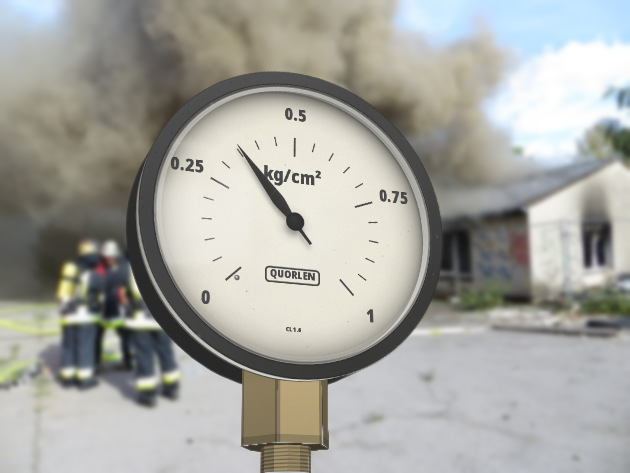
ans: {"value": 0.35, "unit": "kg/cm²"}
